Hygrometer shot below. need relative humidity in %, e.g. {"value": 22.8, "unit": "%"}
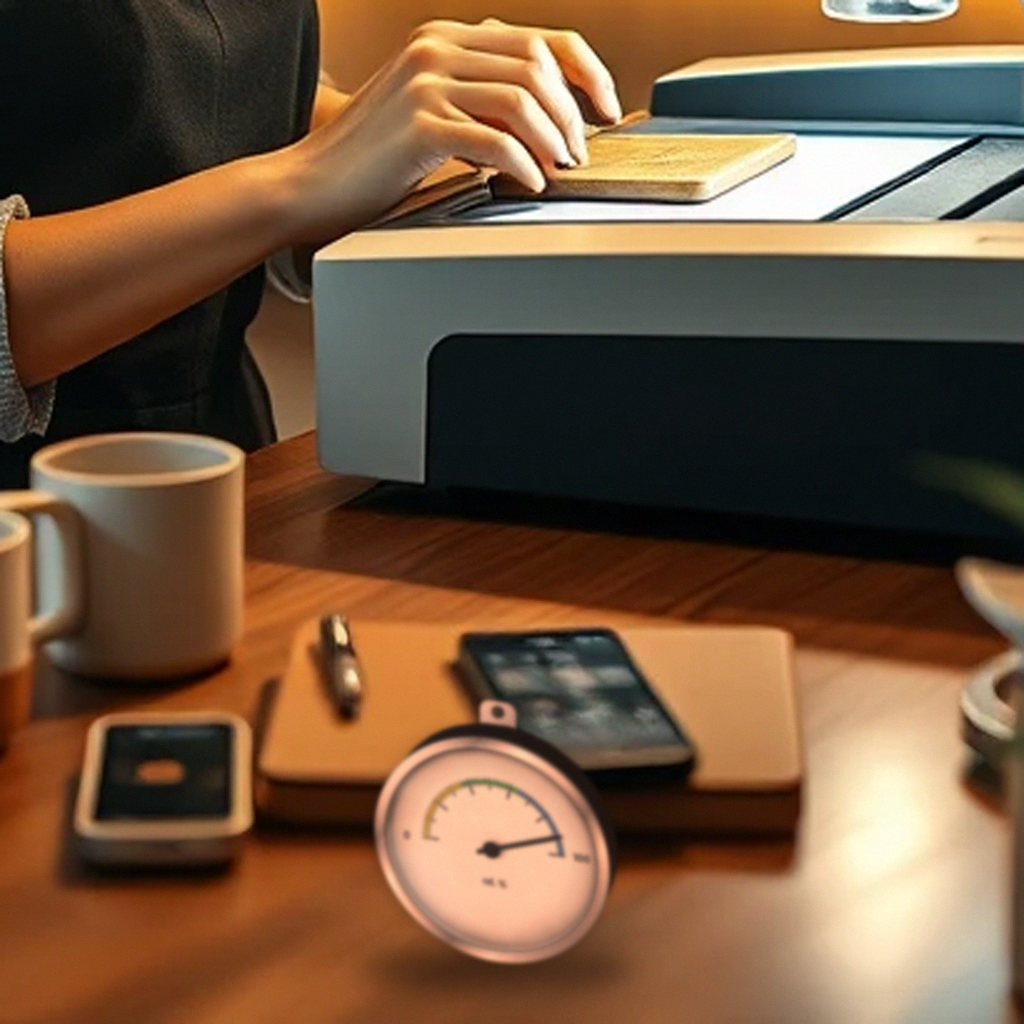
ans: {"value": 90, "unit": "%"}
